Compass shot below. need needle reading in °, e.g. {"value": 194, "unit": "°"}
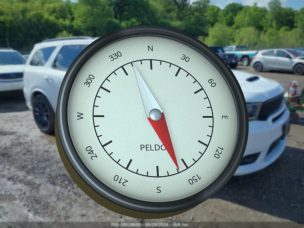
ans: {"value": 160, "unit": "°"}
